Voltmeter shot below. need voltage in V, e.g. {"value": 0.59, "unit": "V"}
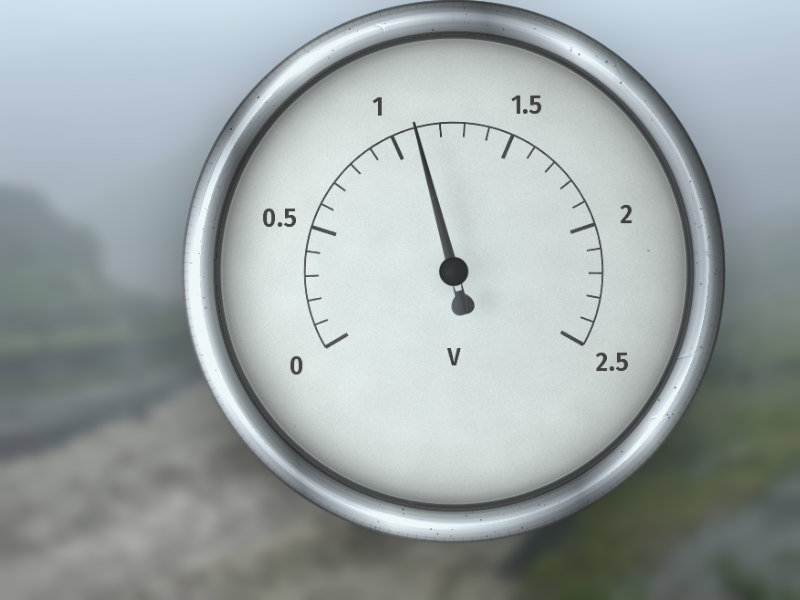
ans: {"value": 1.1, "unit": "V"}
